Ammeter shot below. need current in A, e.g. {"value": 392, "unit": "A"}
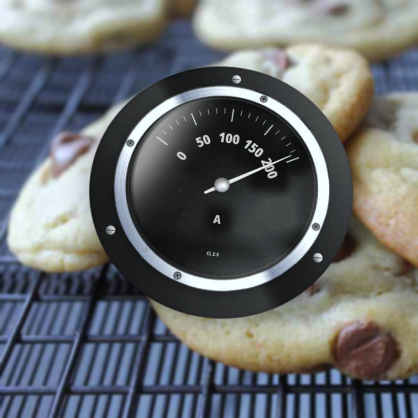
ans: {"value": 195, "unit": "A"}
